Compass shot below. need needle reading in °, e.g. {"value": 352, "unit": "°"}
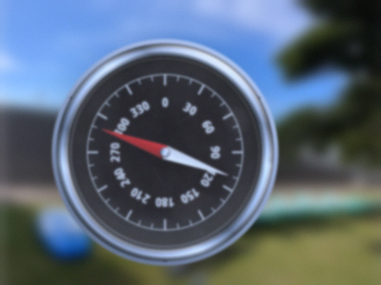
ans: {"value": 290, "unit": "°"}
